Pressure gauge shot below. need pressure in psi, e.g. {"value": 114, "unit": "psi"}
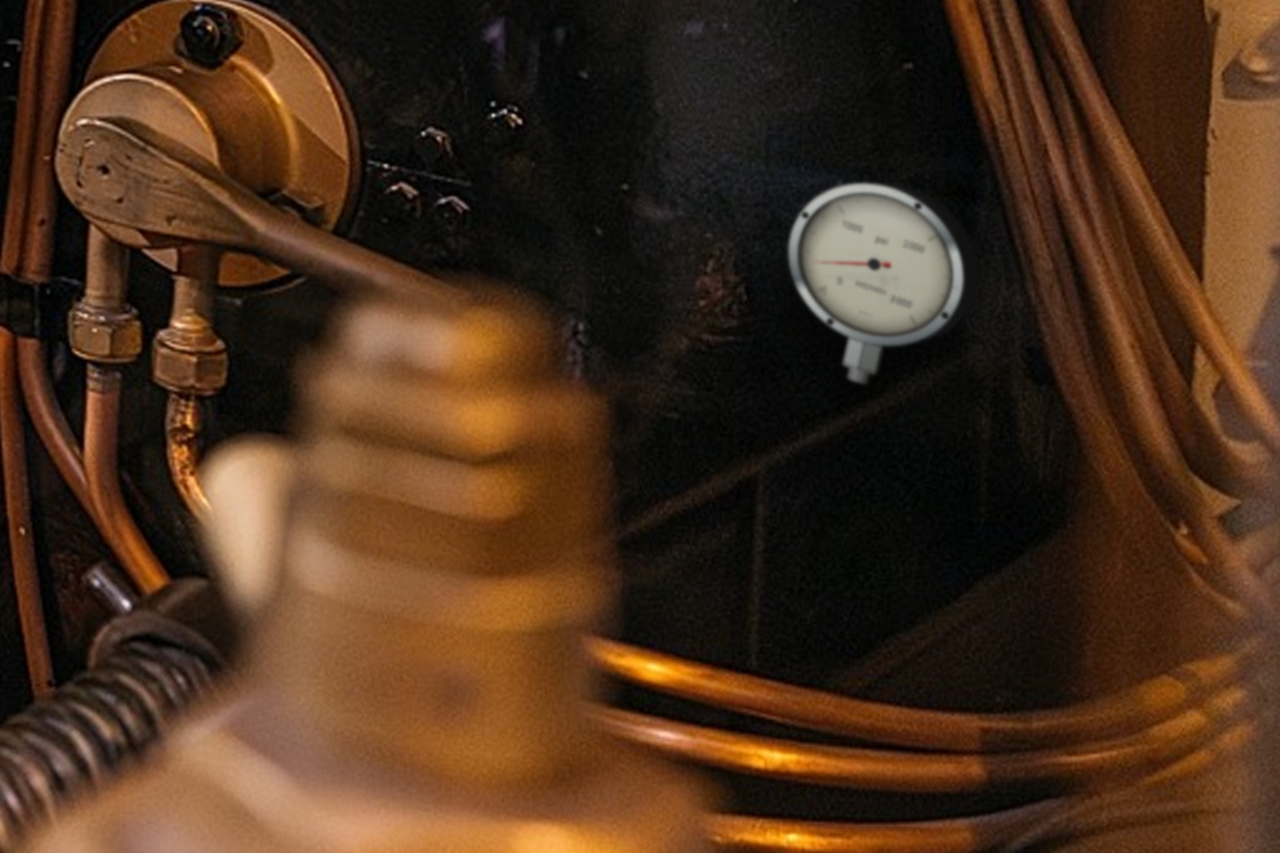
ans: {"value": 300, "unit": "psi"}
